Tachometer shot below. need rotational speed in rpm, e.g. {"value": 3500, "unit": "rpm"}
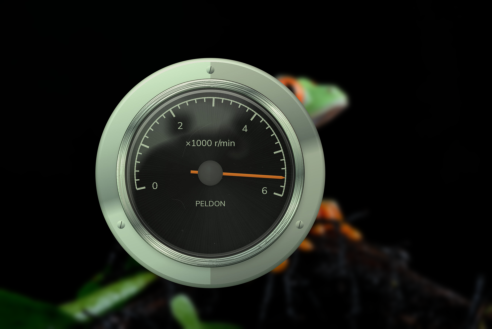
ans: {"value": 5600, "unit": "rpm"}
